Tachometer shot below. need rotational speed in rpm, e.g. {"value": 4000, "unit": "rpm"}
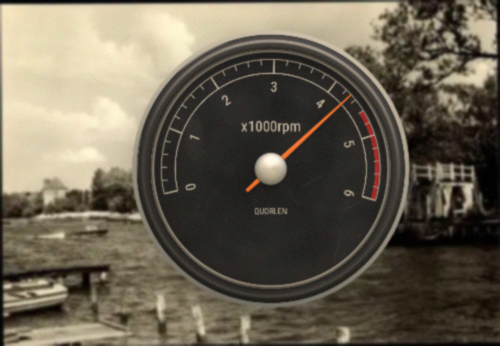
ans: {"value": 4300, "unit": "rpm"}
